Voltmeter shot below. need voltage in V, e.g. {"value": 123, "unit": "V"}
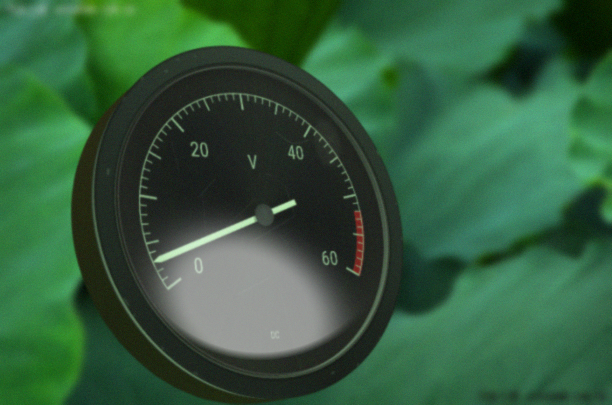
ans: {"value": 3, "unit": "V"}
